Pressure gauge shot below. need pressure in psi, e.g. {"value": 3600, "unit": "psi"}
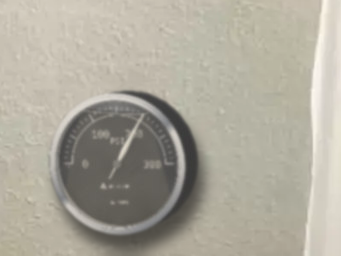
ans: {"value": 200, "unit": "psi"}
